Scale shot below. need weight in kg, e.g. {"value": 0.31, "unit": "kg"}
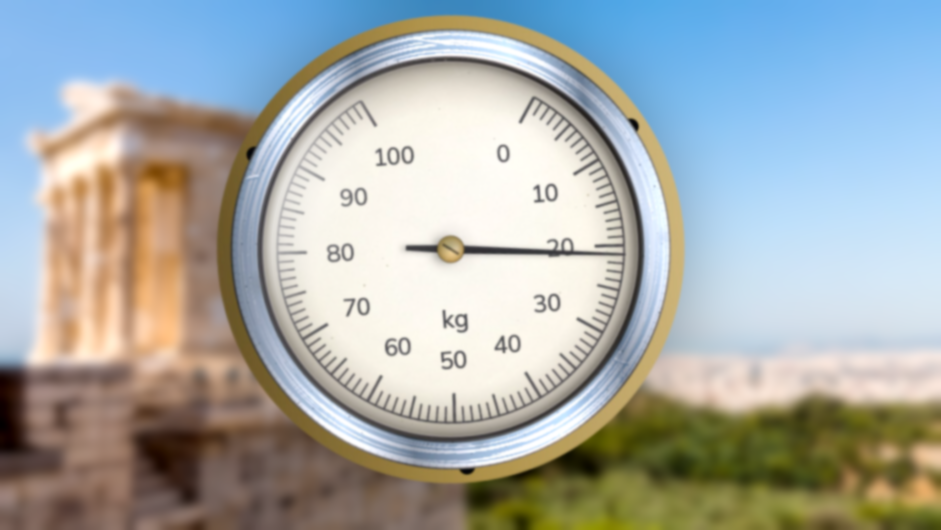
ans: {"value": 21, "unit": "kg"}
